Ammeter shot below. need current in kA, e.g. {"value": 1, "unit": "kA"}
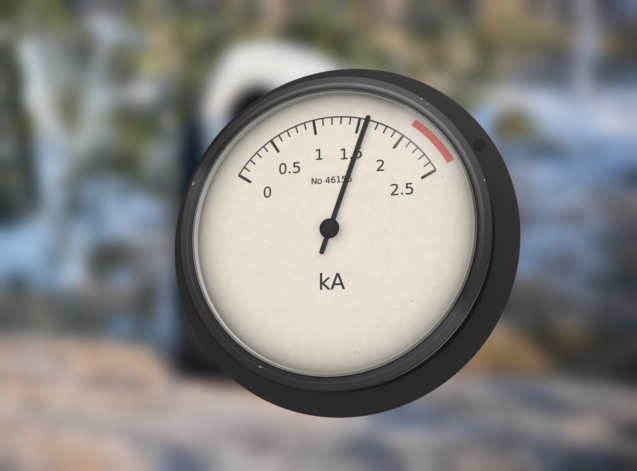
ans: {"value": 1.6, "unit": "kA"}
